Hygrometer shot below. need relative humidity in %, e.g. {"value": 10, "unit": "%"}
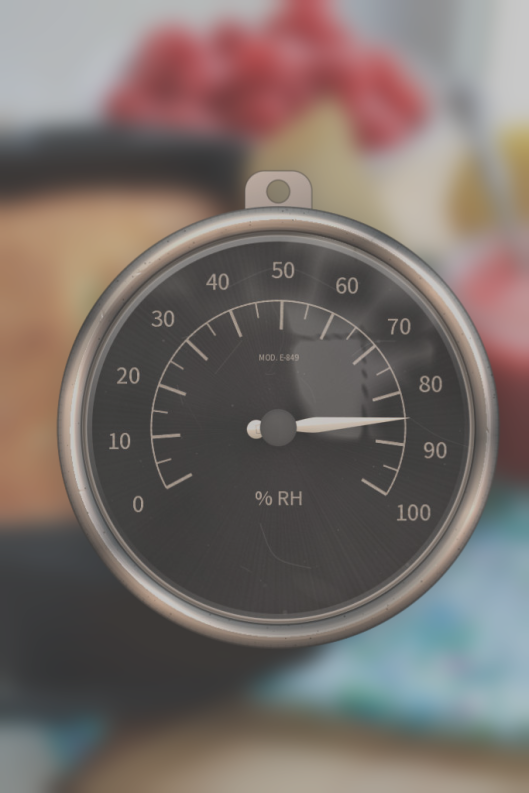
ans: {"value": 85, "unit": "%"}
